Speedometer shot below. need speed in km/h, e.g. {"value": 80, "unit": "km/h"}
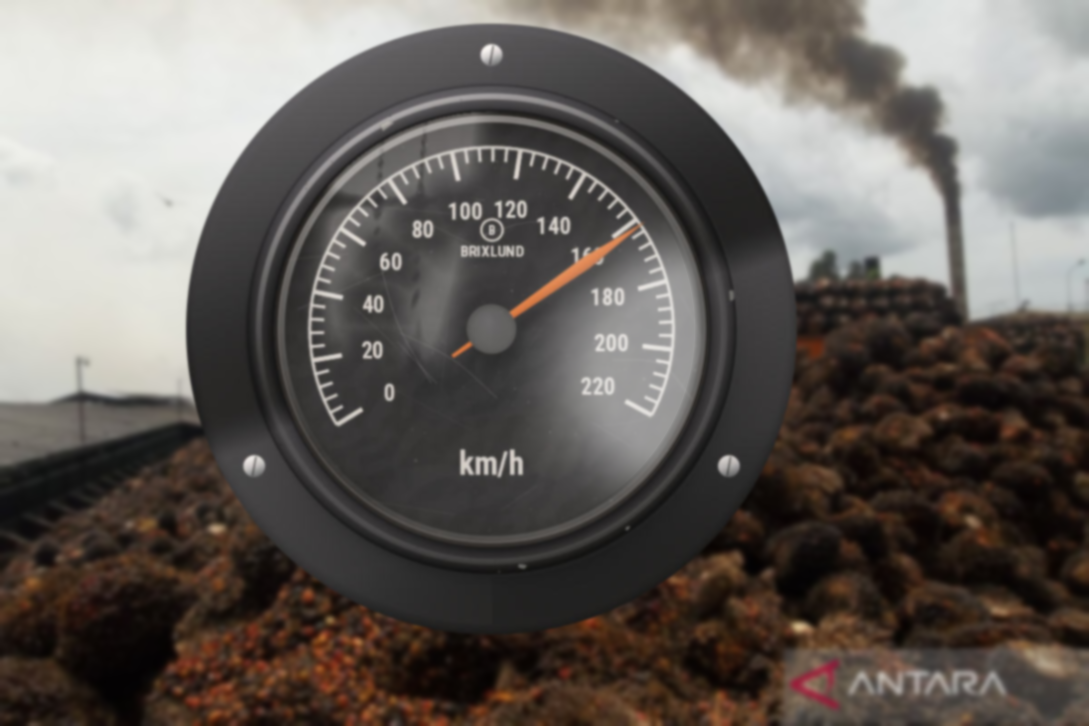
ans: {"value": 162, "unit": "km/h"}
